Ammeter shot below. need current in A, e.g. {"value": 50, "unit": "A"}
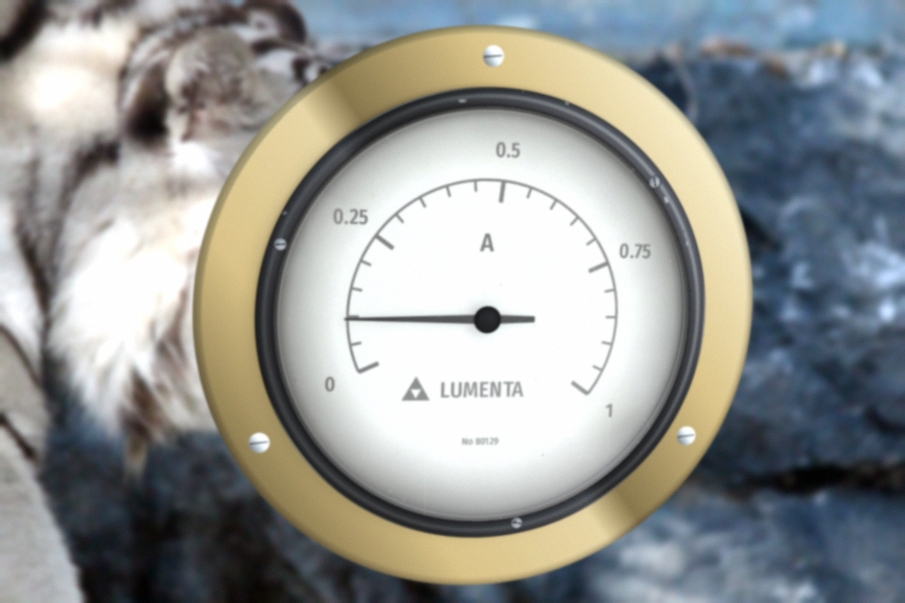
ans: {"value": 0.1, "unit": "A"}
